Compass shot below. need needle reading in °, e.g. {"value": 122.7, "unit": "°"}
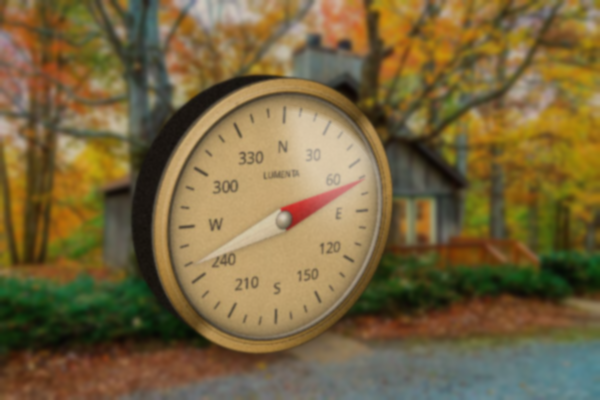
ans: {"value": 70, "unit": "°"}
